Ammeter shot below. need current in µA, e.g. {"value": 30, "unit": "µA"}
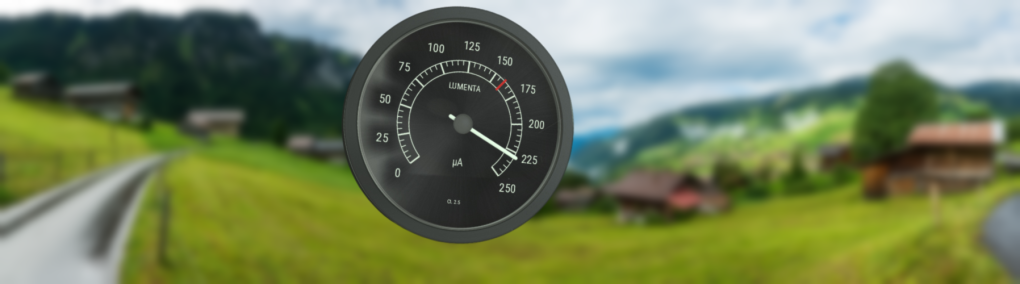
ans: {"value": 230, "unit": "µA"}
